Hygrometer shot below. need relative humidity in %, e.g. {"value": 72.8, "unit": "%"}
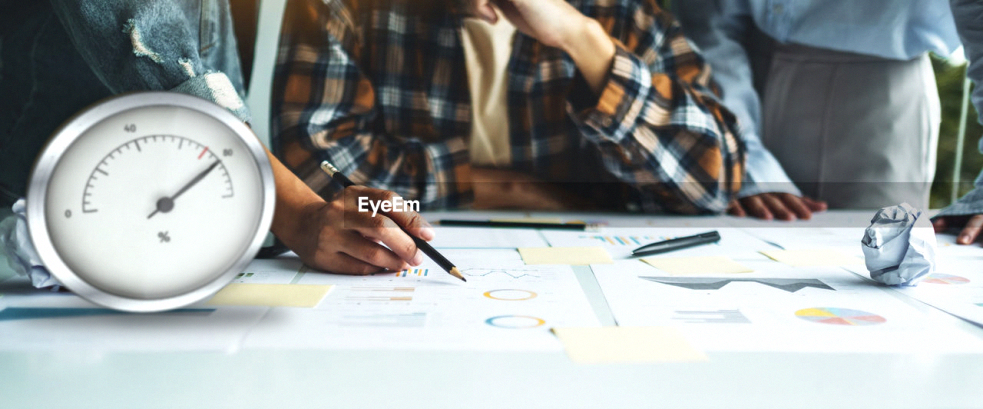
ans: {"value": 80, "unit": "%"}
